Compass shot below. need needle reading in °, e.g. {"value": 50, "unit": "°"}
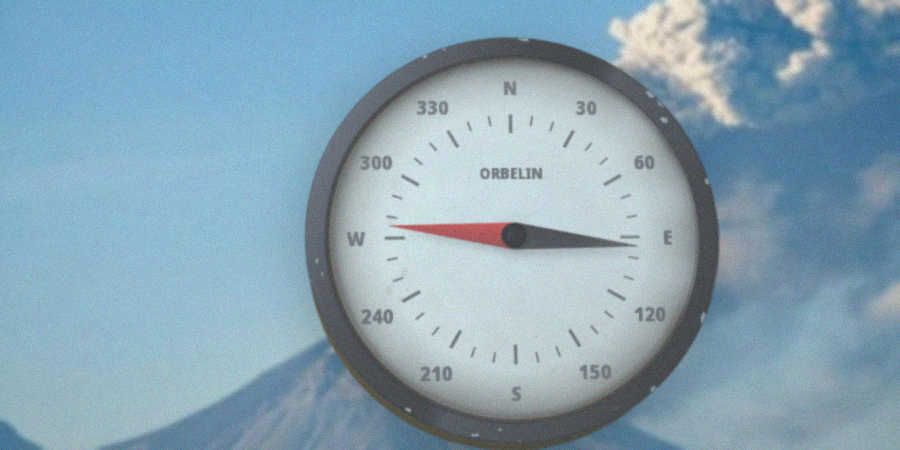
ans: {"value": 275, "unit": "°"}
